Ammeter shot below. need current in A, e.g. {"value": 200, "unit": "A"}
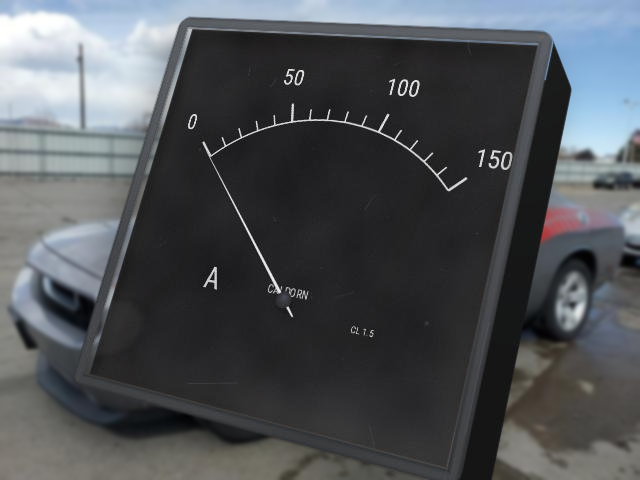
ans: {"value": 0, "unit": "A"}
